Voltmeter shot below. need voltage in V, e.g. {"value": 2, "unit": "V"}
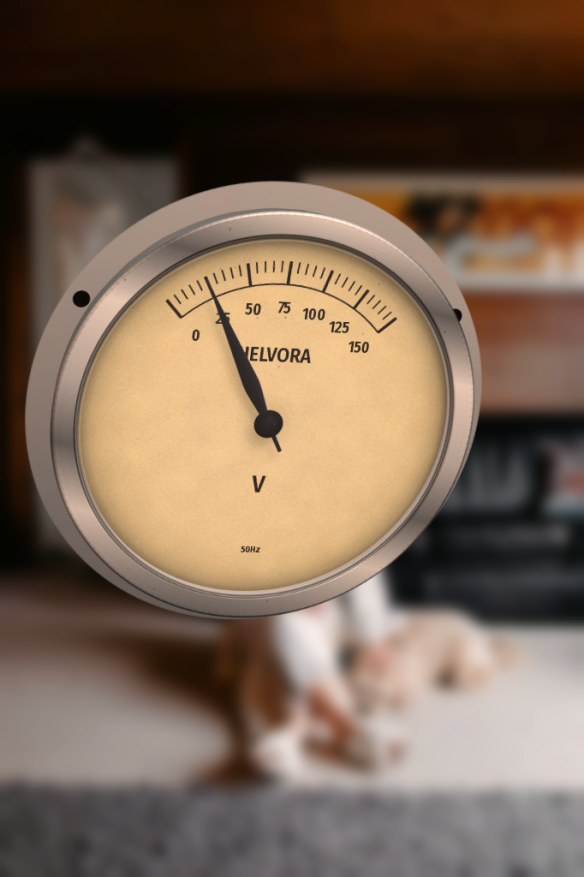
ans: {"value": 25, "unit": "V"}
